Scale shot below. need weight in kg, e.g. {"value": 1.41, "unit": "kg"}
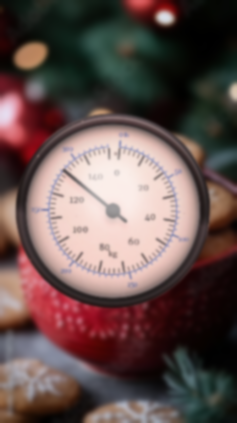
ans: {"value": 130, "unit": "kg"}
